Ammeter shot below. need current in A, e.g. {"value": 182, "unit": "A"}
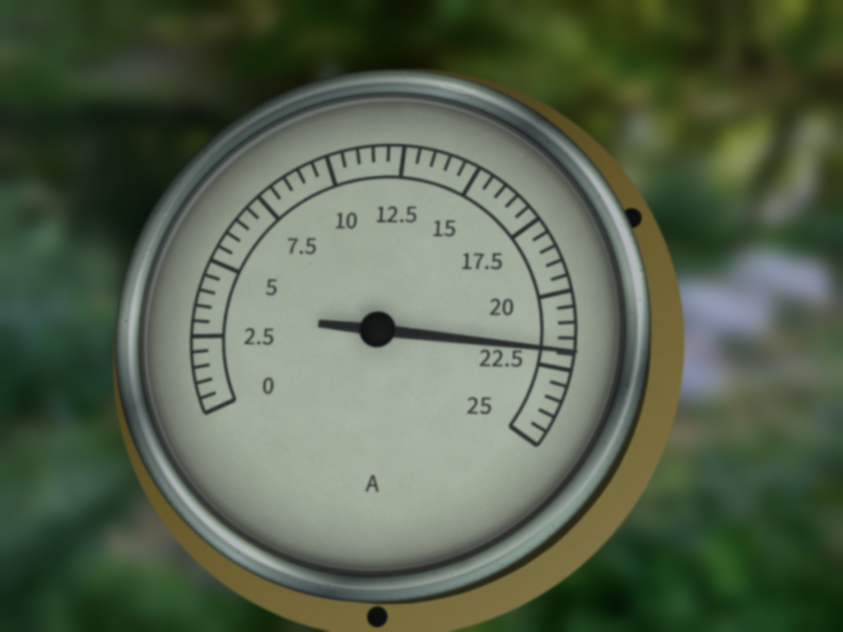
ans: {"value": 22, "unit": "A"}
